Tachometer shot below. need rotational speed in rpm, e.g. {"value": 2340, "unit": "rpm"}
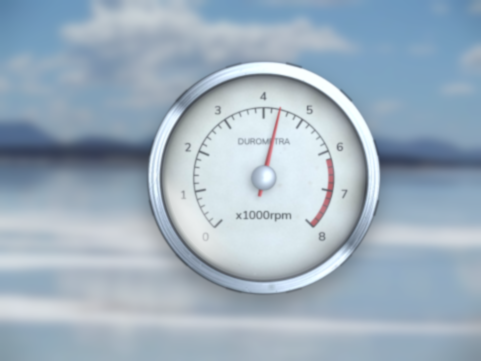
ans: {"value": 4400, "unit": "rpm"}
